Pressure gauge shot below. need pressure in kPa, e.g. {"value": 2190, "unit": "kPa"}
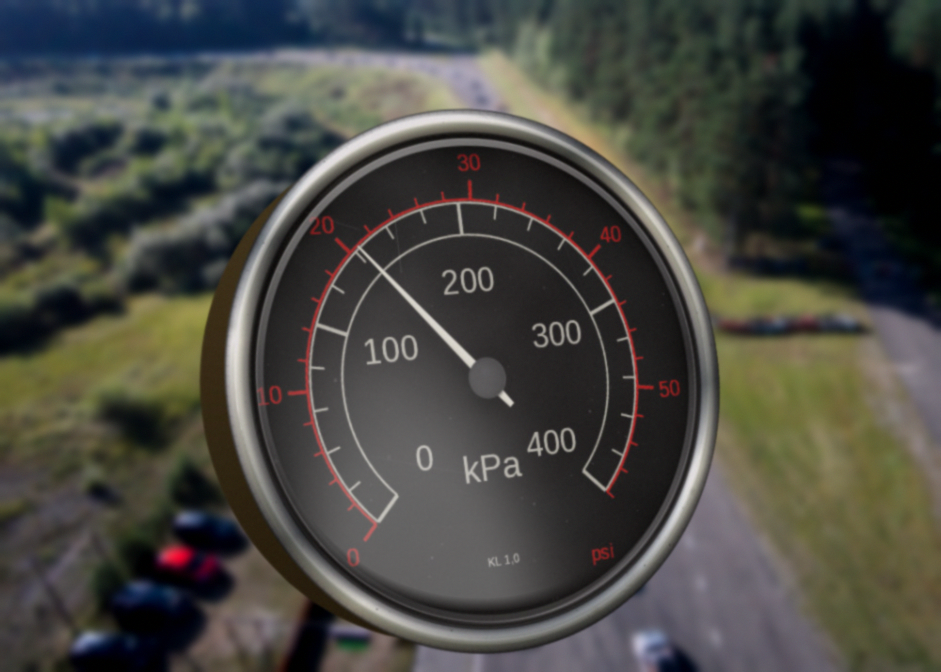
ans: {"value": 140, "unit": "kPa"}
